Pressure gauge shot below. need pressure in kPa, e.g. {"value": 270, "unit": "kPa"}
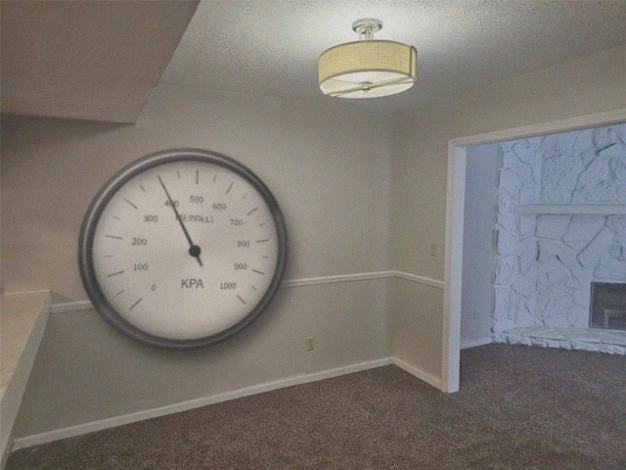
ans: {"value": 400, "unit": "kPa"}
